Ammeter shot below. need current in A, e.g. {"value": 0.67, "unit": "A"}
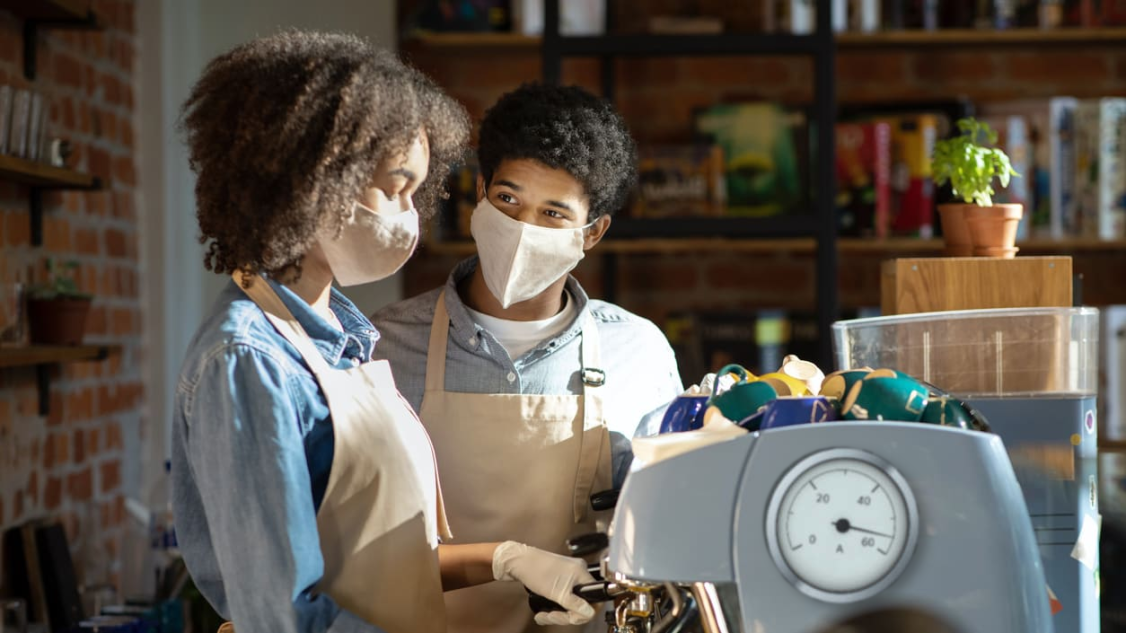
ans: {"value": 55, "unit": "A"}
